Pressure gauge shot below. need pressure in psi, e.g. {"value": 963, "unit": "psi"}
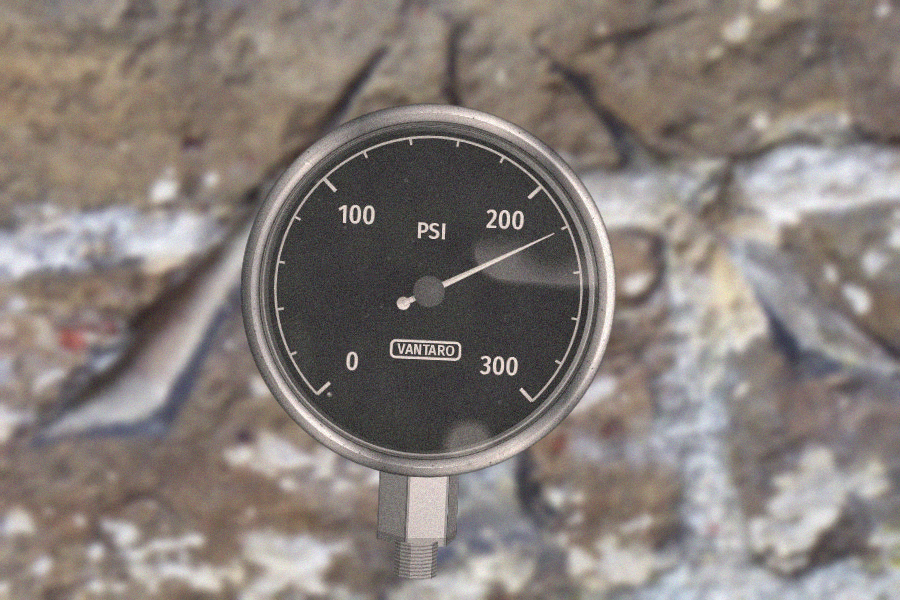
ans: {"value": 220, "unit": "psi"}
